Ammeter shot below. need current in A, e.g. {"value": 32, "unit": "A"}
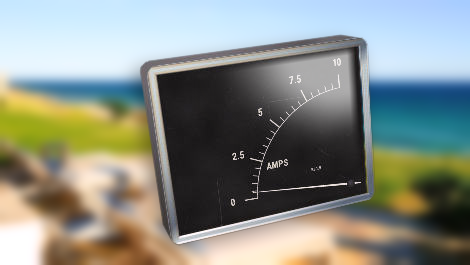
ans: {"value": 0.5, "unit": "A"}
